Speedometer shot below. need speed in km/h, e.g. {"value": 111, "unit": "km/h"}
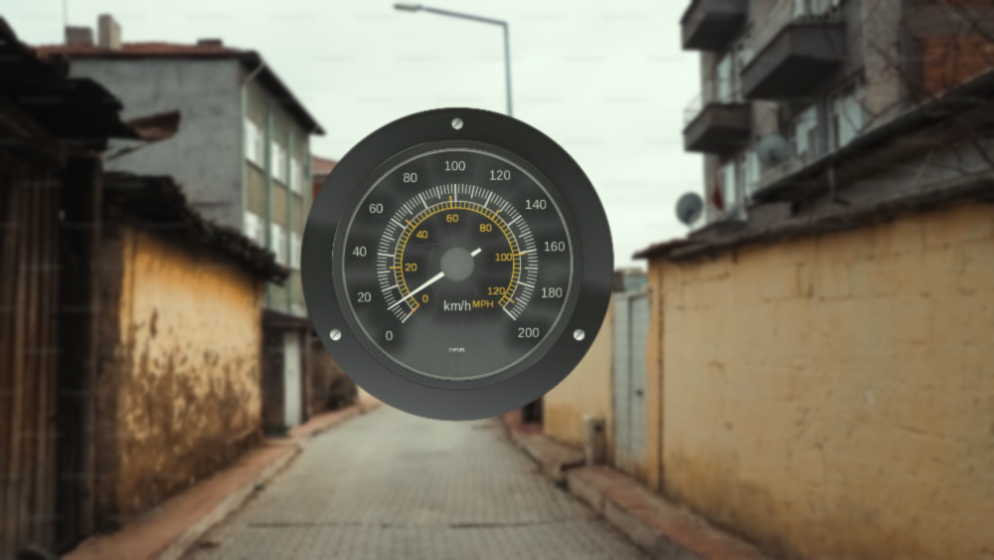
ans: {"value": 10, "unit": "km/h"}
